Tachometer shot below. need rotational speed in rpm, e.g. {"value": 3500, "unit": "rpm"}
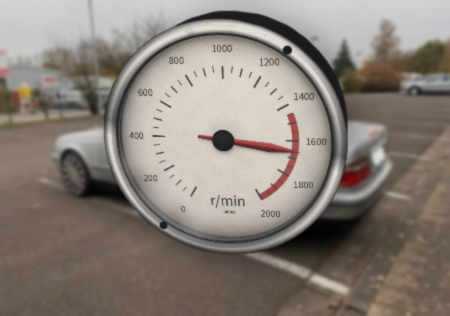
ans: {"value": 1650, "unit": "rpm"}
